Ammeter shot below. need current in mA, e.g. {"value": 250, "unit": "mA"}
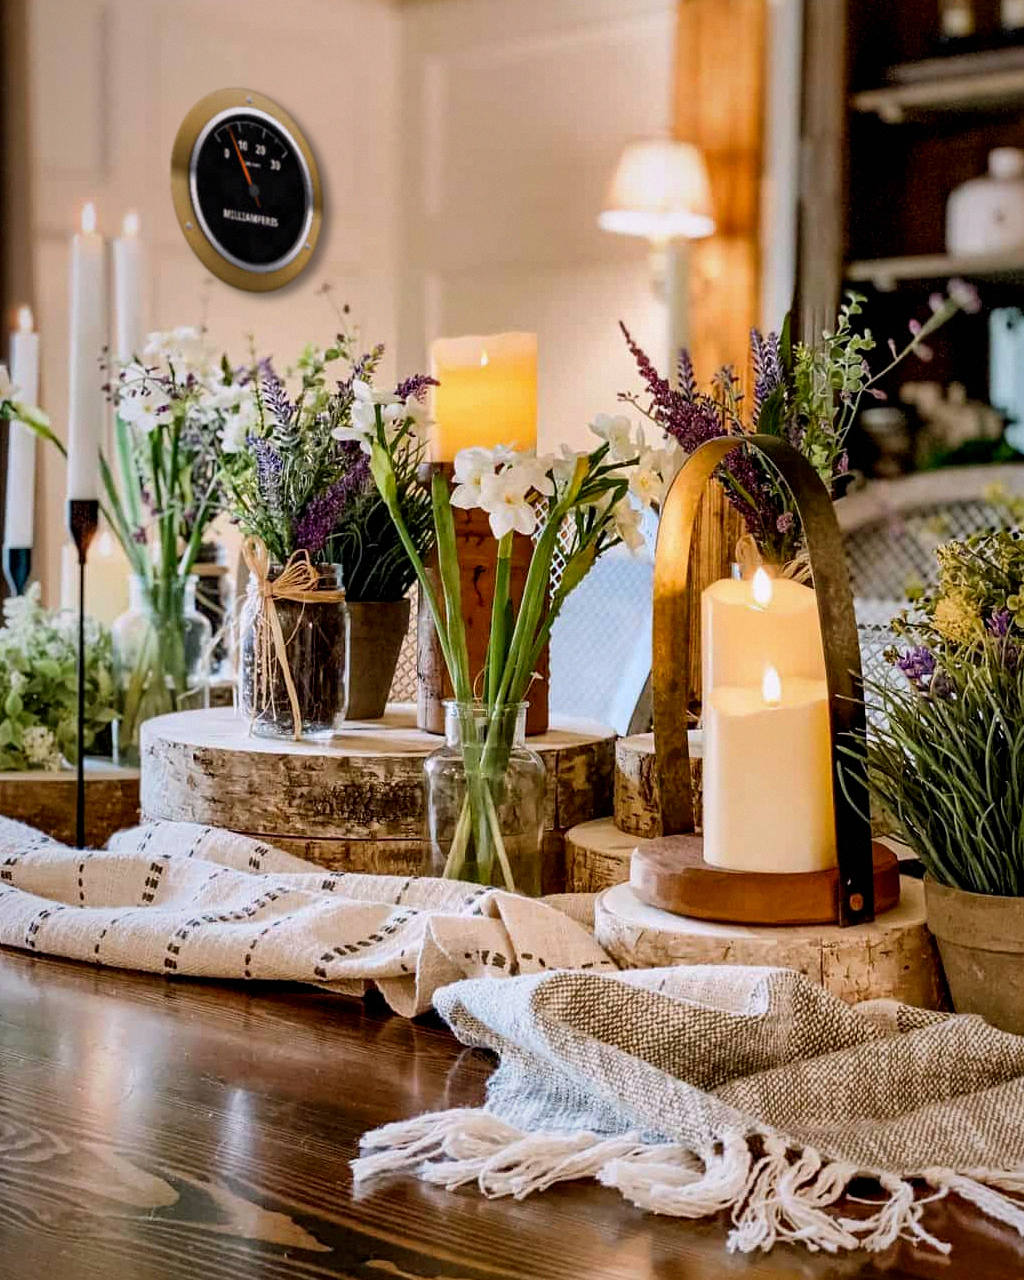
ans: {"value": 5, "unit": "mA"}
